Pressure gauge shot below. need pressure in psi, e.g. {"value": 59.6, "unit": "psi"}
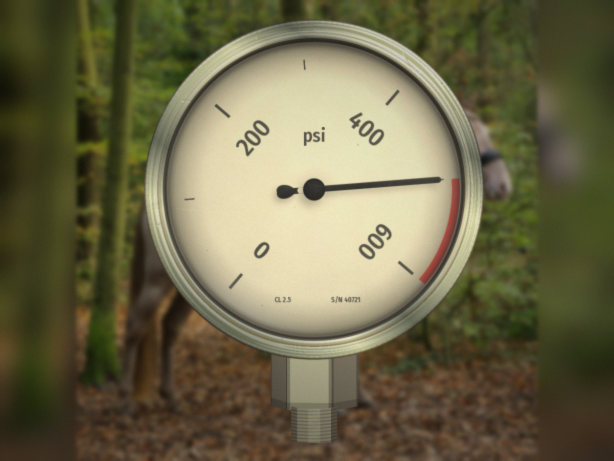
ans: {"value": 500, "unit": "psi"}
